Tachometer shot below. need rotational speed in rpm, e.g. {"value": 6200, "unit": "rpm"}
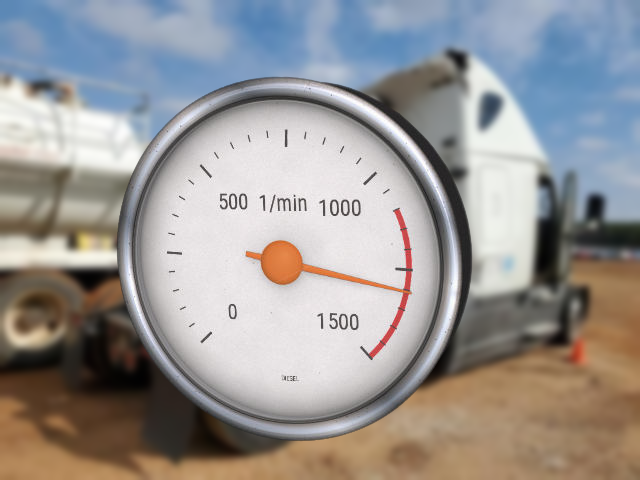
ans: {"value": 1300, "unit": "rpm"}
